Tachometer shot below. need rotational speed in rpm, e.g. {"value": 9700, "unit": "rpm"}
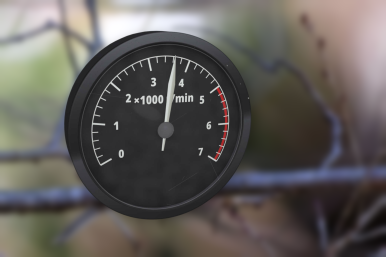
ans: {"value": 3600, "unit": "rpm"}
